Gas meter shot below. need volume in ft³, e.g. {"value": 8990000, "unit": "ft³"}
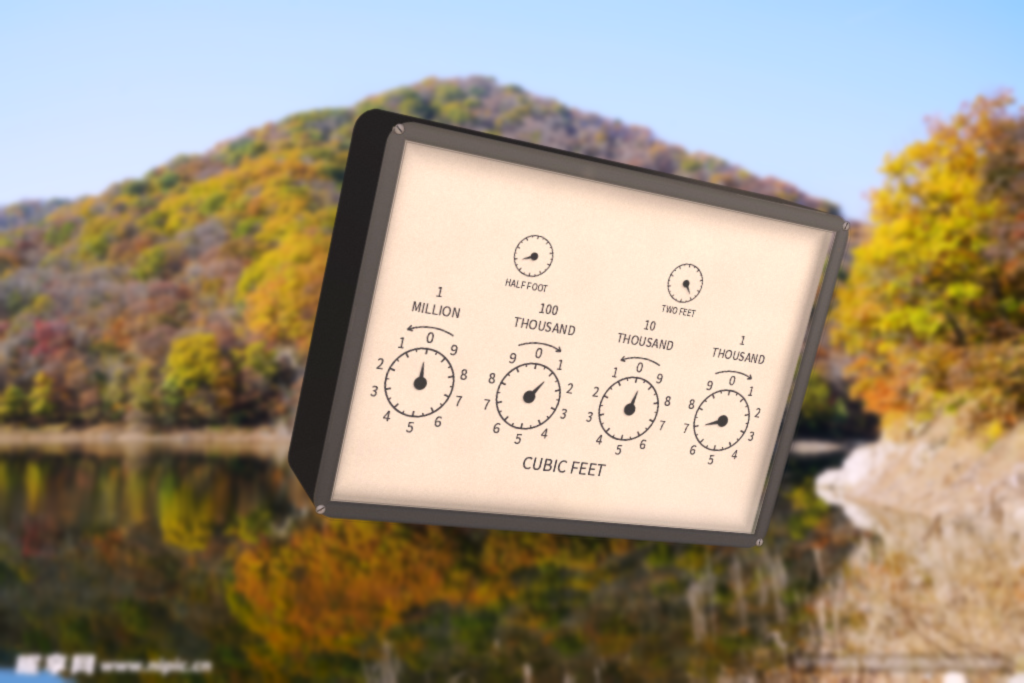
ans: {"value": 9700, "unit": "ft³"}
